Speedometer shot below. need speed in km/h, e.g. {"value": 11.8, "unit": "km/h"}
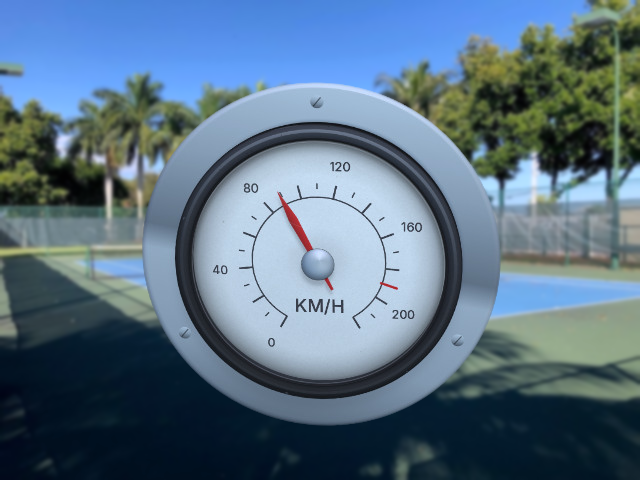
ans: {"value": 90, "unit": "km/h"}
